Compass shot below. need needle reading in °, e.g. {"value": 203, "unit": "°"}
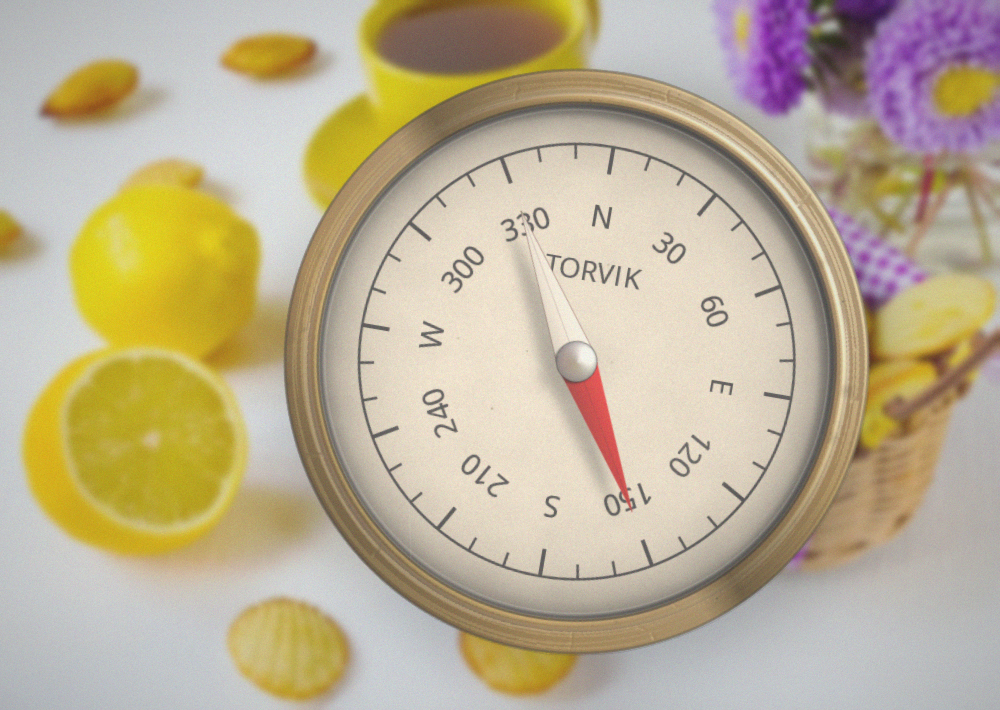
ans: {"value": 150, "unit": "°"}
